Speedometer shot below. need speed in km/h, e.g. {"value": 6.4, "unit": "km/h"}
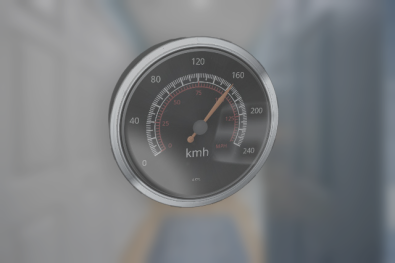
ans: {"value": 160, "unit": "km/h"}
